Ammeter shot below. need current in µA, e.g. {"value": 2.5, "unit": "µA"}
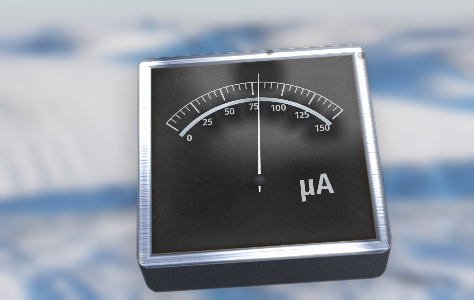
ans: {"value": 80, "unit": "µA"}
